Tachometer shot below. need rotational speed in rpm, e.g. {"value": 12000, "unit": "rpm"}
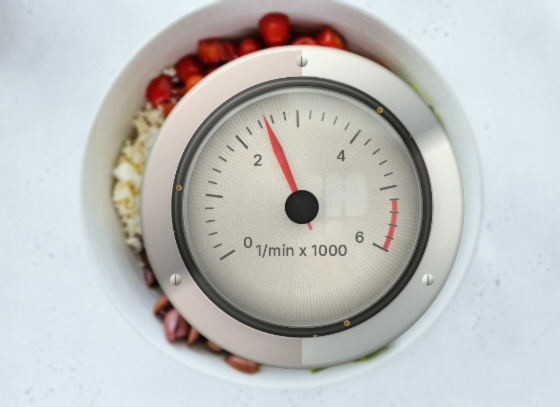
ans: {"value": 2500, "unit": "rpm"}
